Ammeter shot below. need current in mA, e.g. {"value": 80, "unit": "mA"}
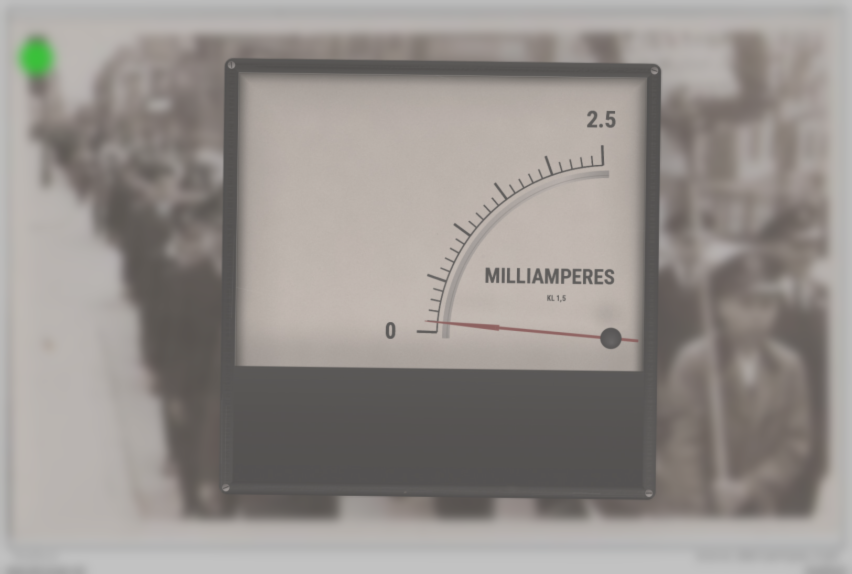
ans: {"value": 0.1, "unit": "mA"}
